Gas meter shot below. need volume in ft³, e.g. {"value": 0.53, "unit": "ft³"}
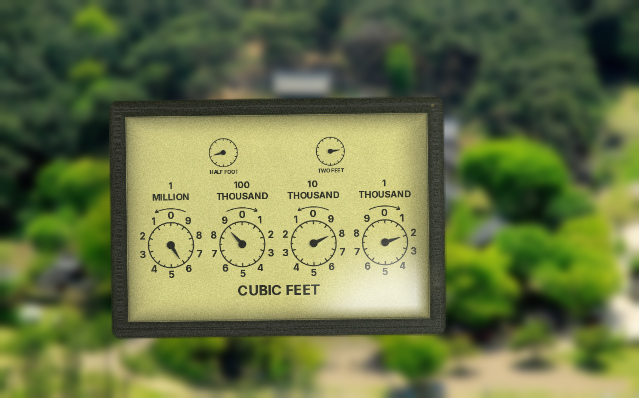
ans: {"value": 588200, "unit": "ft³"}
